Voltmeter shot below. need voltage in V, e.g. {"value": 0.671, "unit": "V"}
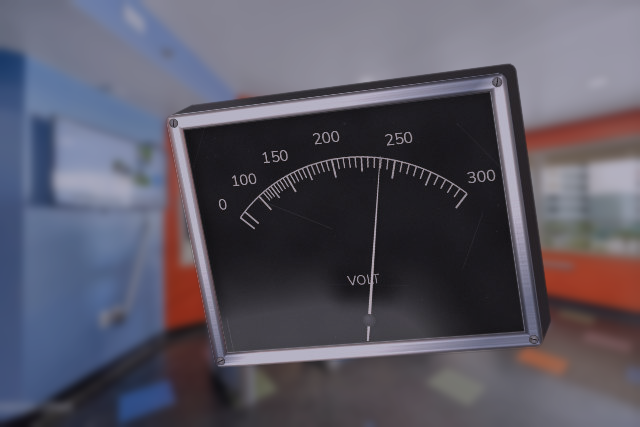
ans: {"value": 240, "unit": "V"}
